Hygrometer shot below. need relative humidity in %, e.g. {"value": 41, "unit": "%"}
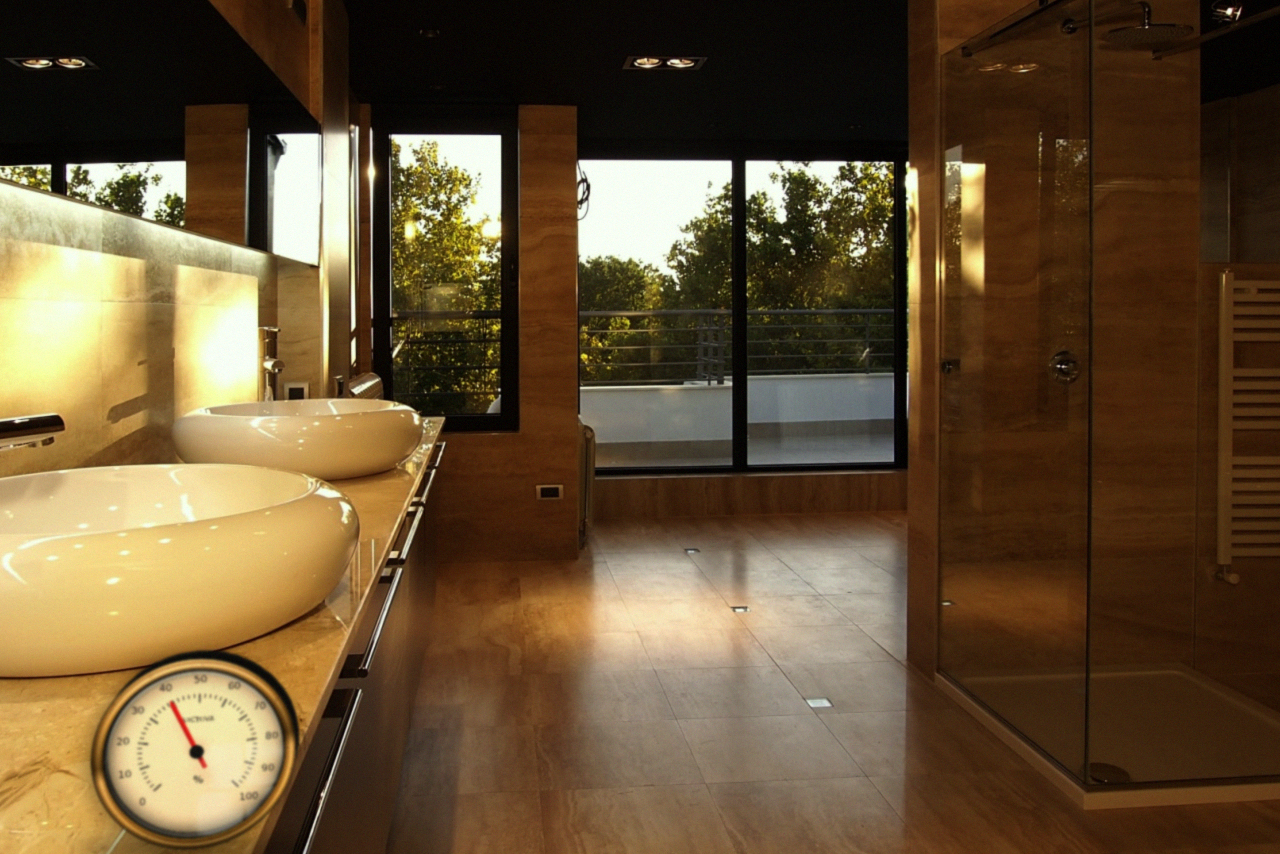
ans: {"value": 40, "unit": "%"}
